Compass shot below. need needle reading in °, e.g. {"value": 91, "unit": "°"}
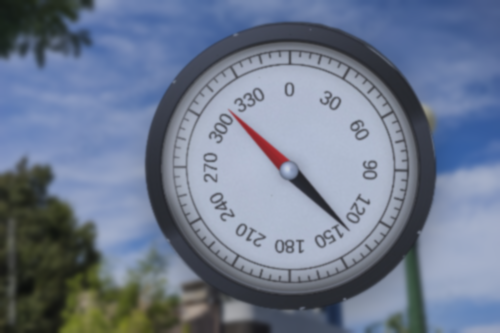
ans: {"value": 315, "unit": "°"}
